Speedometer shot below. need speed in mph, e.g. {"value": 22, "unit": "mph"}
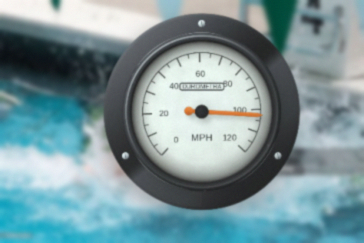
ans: {"value": 102.5, "unit": "mph"}
